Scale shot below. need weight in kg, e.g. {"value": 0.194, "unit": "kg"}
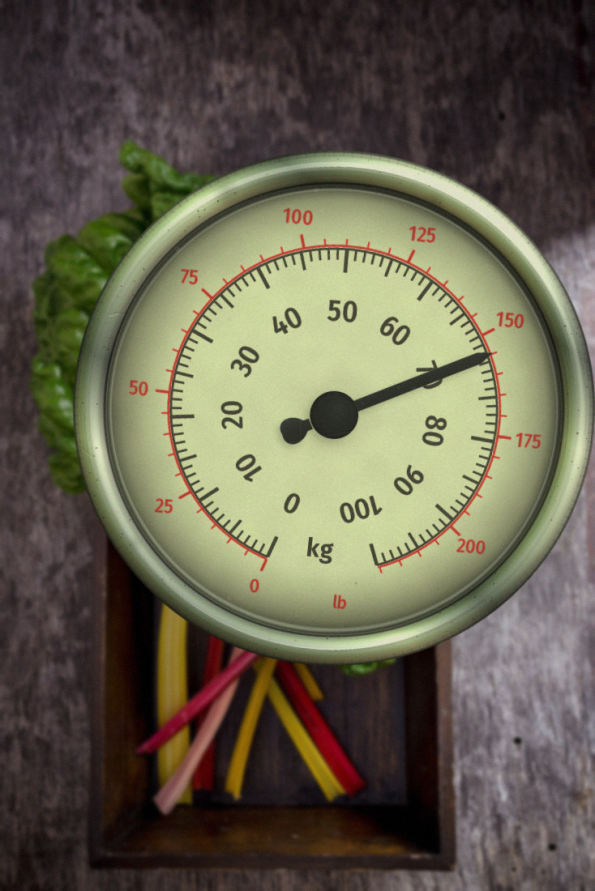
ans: {"value": 70, "unit": "kg"}
